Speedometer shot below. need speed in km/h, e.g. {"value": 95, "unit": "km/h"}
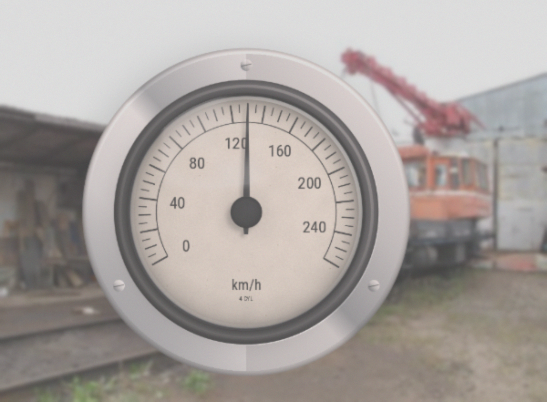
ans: {"value": 130, "unit": "km/h"}
